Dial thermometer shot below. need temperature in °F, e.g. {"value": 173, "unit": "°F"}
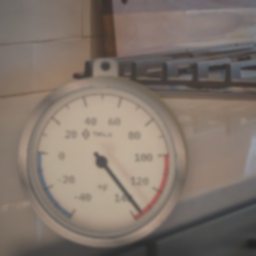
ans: {"value": 135, "unit": "°F"}
